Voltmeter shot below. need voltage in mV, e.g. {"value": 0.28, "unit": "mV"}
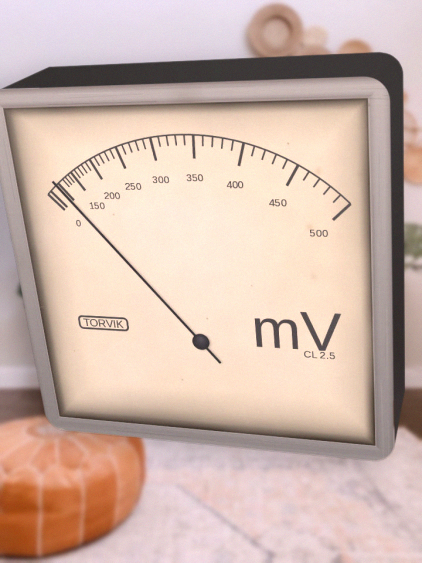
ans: {"value": 100, "unit": "mV"}
